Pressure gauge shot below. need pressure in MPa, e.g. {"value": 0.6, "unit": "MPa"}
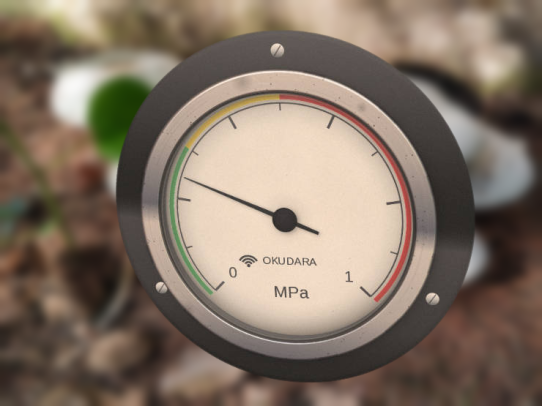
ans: {"value": 0.25, "unit": "MPa"}
